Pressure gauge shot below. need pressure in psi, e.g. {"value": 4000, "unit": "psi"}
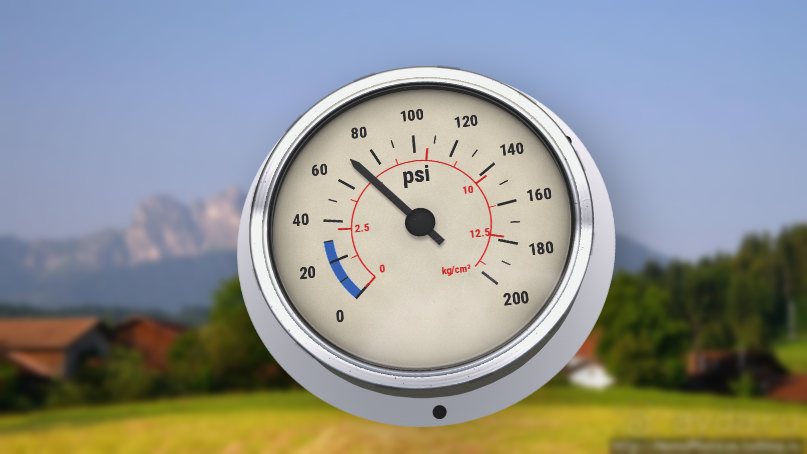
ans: {"value": 70, "unit": "psi"}
